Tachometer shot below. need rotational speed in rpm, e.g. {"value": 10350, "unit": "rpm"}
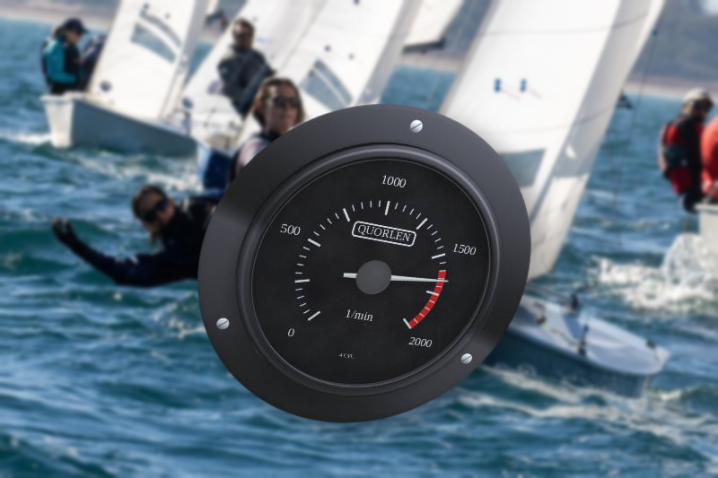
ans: {"value": 1650, "unit": "rpm"}
